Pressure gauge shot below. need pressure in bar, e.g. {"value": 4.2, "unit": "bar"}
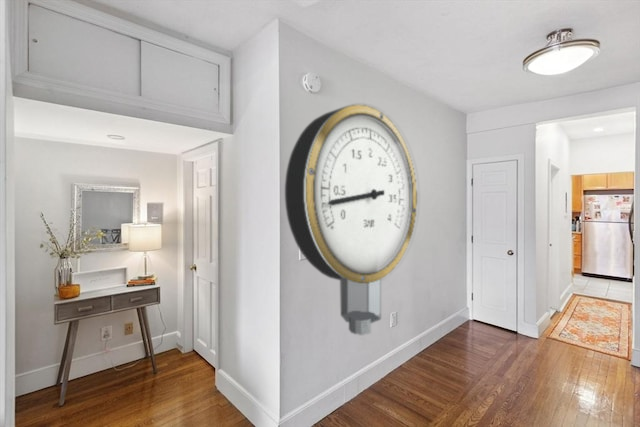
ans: {"value": 0.3, "unit": "bar"}
